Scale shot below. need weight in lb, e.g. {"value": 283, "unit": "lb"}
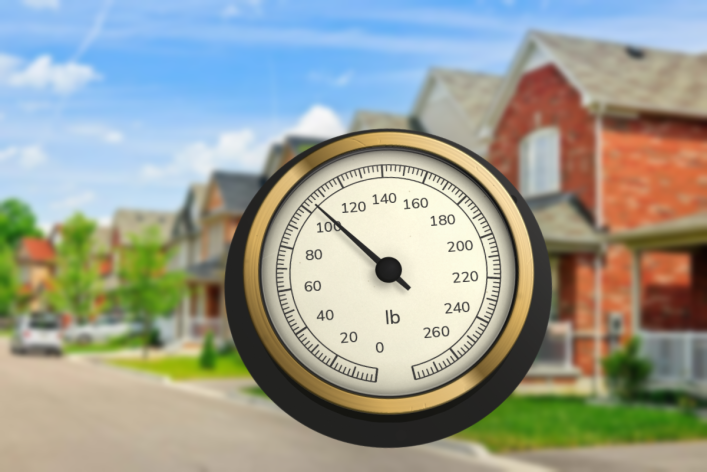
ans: {"value": 104, "unit": "lb"}
